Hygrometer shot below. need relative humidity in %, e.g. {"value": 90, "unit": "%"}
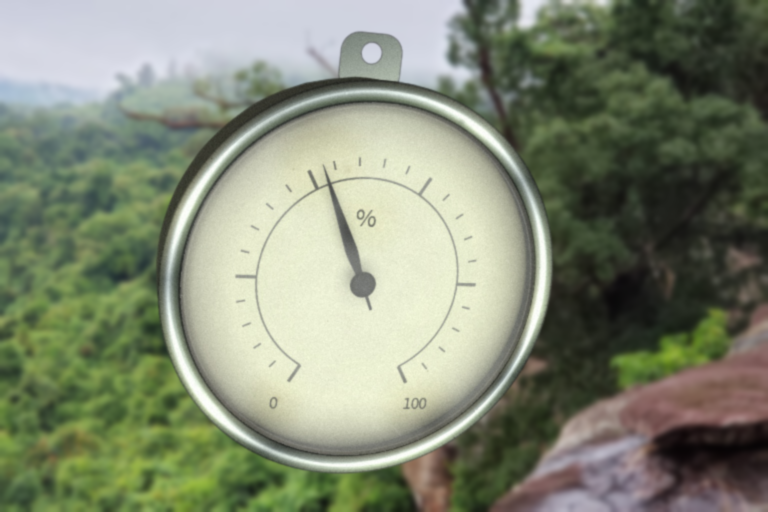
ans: {"value": 42, "unit": "%"}
